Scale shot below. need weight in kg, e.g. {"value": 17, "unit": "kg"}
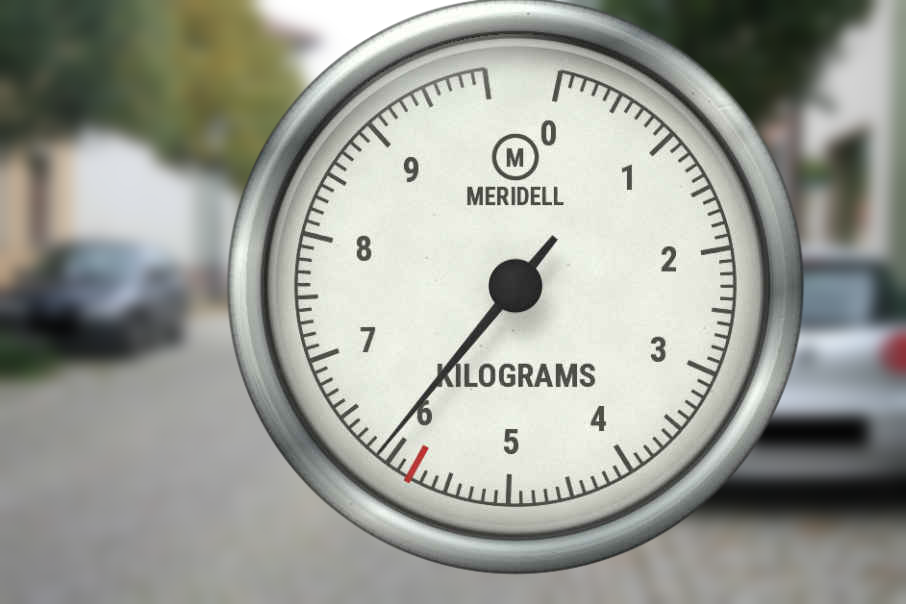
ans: {"value": 6.1, "unit": "kg"}
